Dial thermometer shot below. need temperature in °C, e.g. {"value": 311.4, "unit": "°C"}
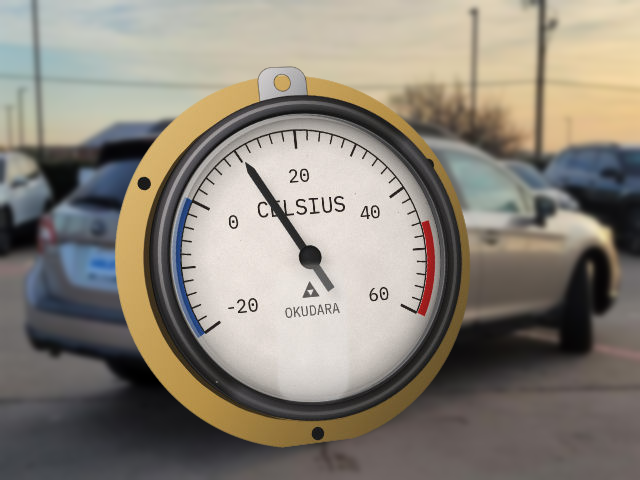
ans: {"value": 10, "unit": "°C"}
